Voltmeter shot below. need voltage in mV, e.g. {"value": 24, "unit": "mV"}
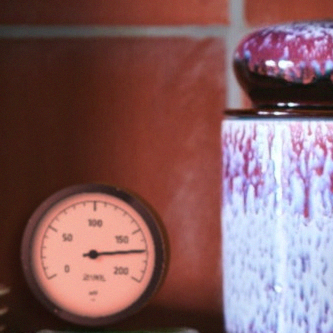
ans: {"value": 170, "unit": "mV"}
